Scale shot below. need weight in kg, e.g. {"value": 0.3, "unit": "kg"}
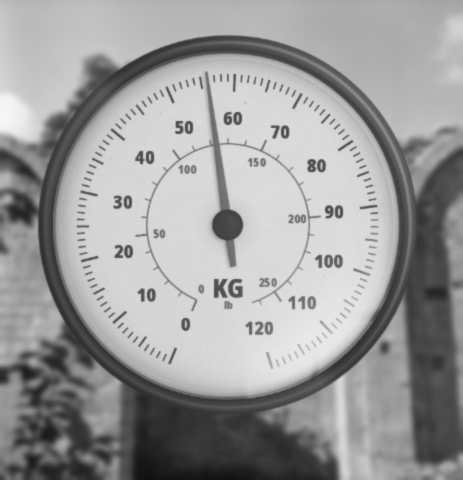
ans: {"value": 56, "unit": "kg"}
